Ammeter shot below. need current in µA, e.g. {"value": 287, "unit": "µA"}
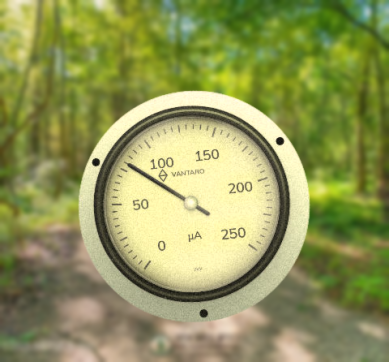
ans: {"value": 80, "unit": "µA"}
